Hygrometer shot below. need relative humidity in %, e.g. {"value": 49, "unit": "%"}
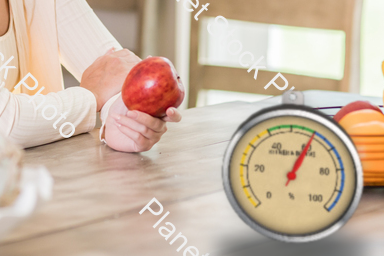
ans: {"value": 60, "unit": "%"}
